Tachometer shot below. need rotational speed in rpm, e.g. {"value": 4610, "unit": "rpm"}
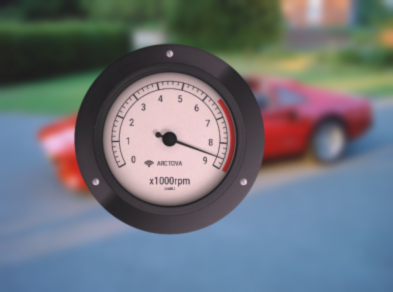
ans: {"value": 8600, "unit": "rpm"}
